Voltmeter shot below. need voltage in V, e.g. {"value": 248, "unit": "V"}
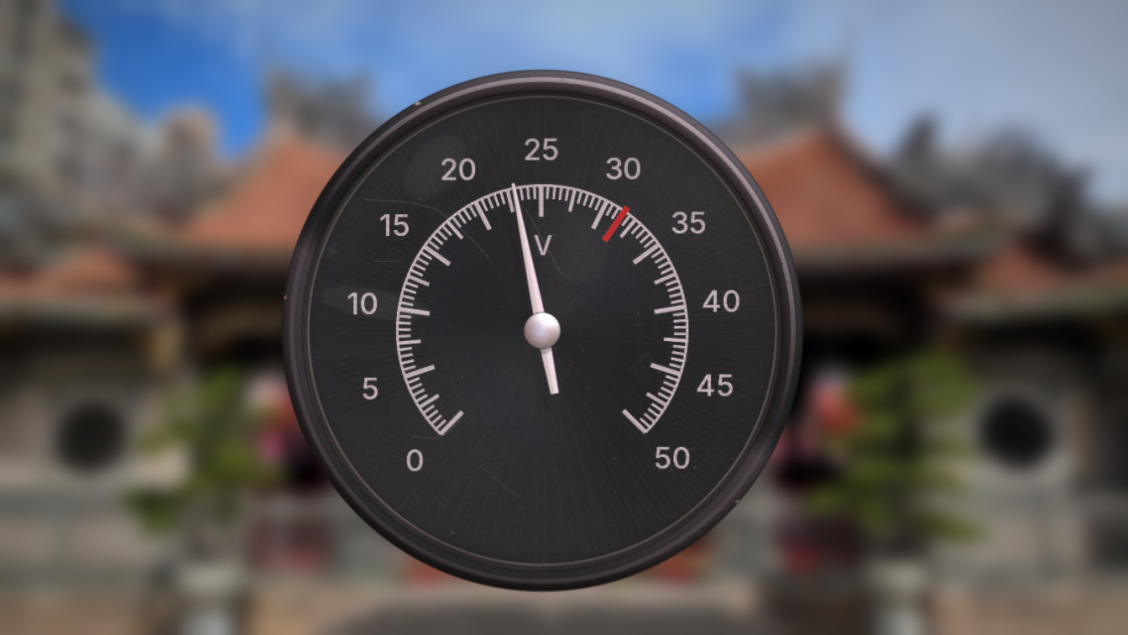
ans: {"value": 23, "unit": "V"}
